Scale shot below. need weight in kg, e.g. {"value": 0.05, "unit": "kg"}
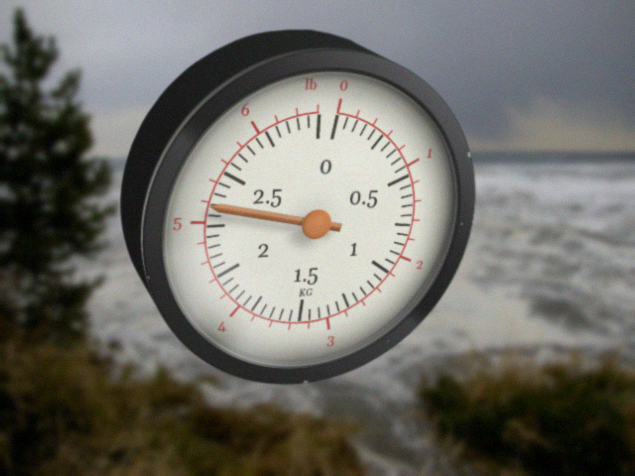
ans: {"value": 2.35, "unit": "kg"}
